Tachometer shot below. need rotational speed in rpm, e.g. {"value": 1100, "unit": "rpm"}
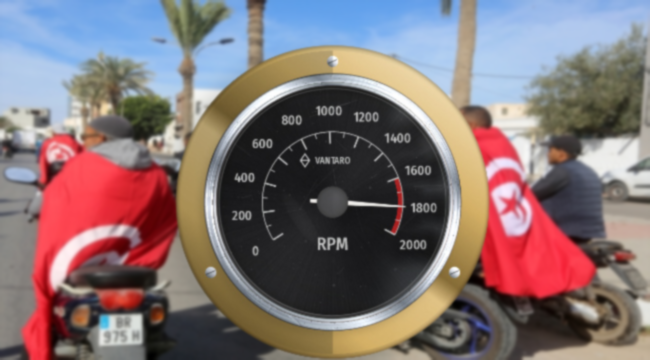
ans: {"value": 1800, "unit": "rpm"}
